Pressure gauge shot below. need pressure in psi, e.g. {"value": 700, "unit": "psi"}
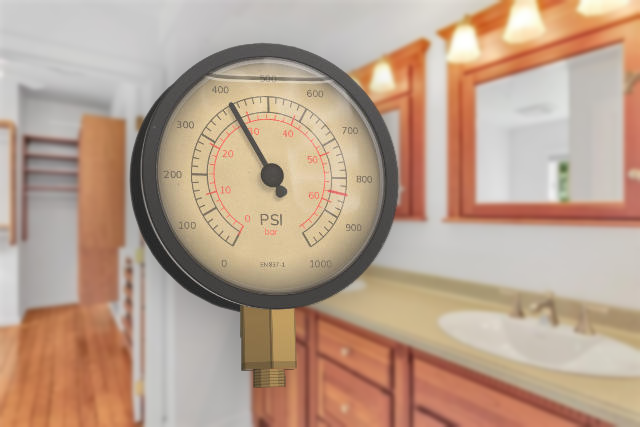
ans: {"value": 400, "unit": "psi"}
